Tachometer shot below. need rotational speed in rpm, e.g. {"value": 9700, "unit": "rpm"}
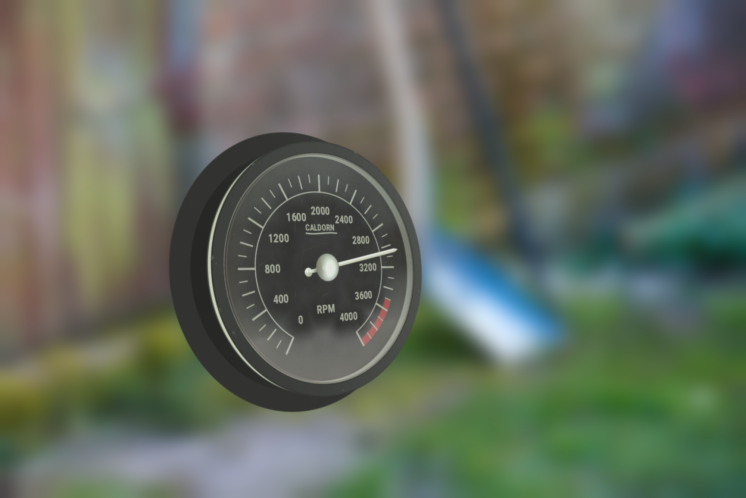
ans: {"value": 3050, "unit": "rpm"}
